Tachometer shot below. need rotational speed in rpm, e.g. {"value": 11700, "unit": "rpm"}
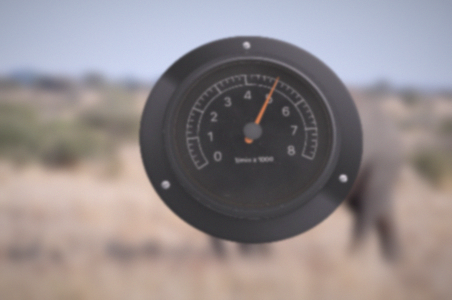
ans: {"value": 5000, "unit": "rpm"}
